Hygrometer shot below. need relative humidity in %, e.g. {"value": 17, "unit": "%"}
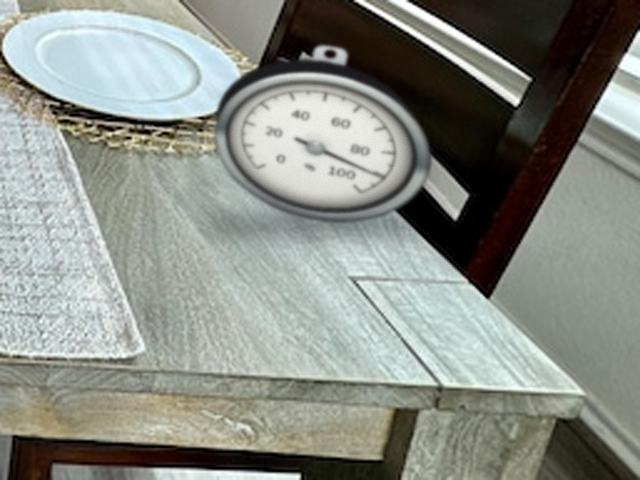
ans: {"value": 90, "unit": "%"}
